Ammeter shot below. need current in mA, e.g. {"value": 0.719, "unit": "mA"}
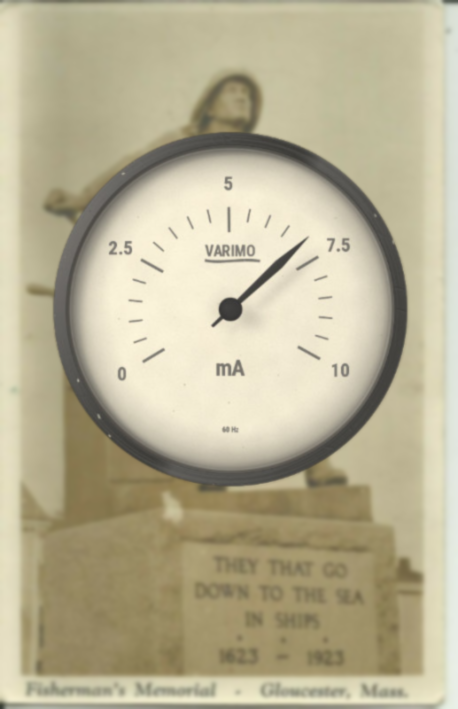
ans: {"value": 7, "unit": "mA"}
